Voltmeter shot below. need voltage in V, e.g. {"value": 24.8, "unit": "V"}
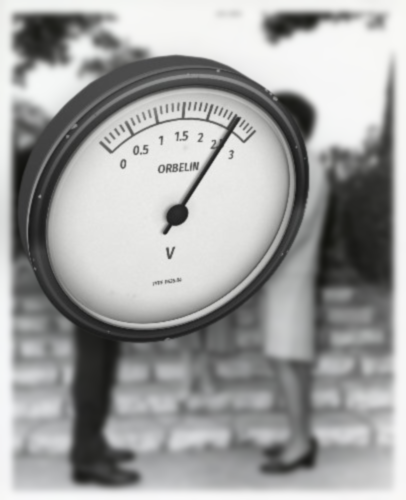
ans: {"value": 2.5, "unit": "V"}
